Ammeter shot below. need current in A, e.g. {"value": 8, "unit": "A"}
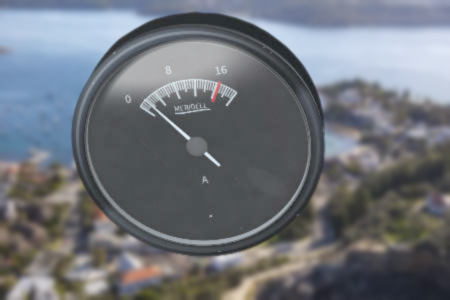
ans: {"value": 2, "unit": "A"}
